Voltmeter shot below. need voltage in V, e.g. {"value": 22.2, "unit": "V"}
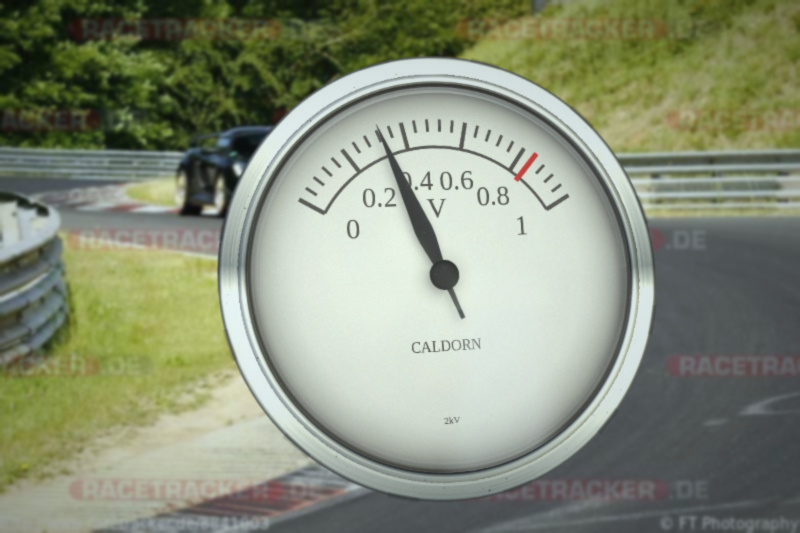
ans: {"value": 0.32, "unit": "V"}
